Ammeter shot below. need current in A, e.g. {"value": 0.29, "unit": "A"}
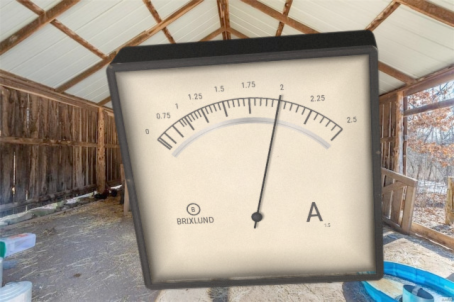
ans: {"value": 2, "unit": "A"}
